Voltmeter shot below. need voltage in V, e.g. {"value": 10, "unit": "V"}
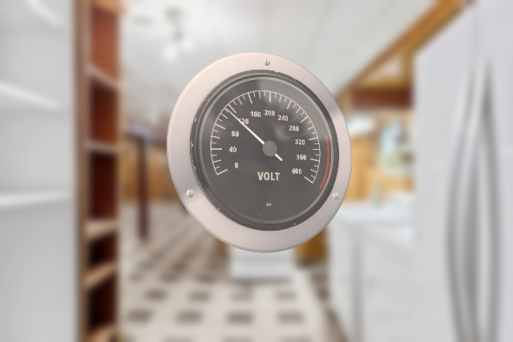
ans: {"value": 110, "unit": "V"}
